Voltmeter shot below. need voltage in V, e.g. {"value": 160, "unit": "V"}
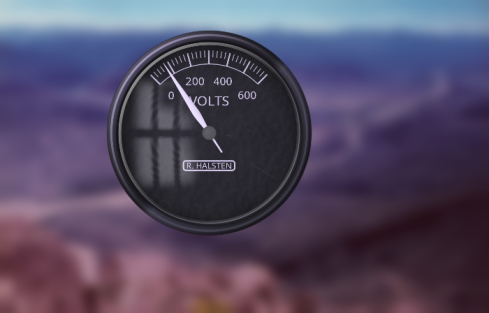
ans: {"value": 80, "unit": "V"}
